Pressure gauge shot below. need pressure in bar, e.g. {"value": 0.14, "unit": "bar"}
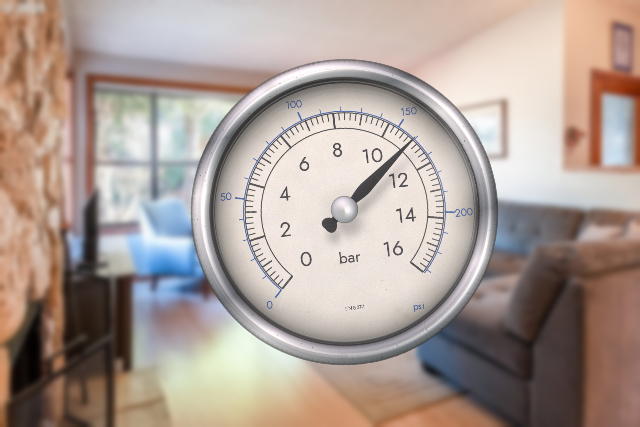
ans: {"value": 11, "unit": "bar"}
